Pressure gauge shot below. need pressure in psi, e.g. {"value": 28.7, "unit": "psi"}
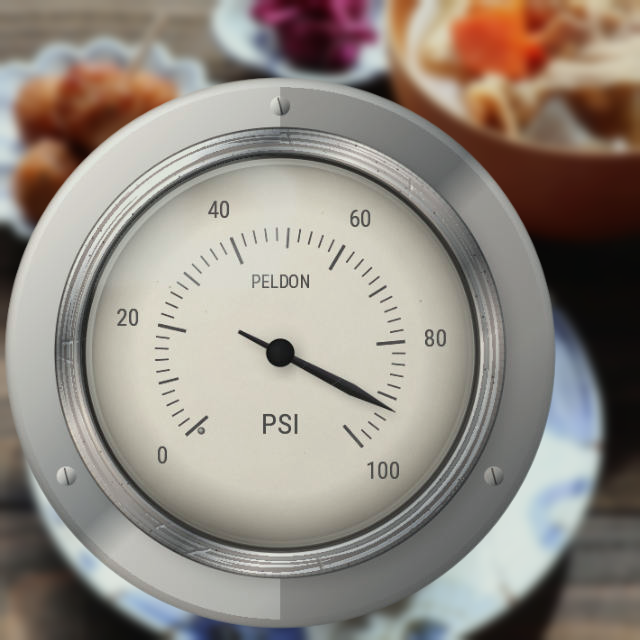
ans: {"value": 92, "unit": "psi"}
